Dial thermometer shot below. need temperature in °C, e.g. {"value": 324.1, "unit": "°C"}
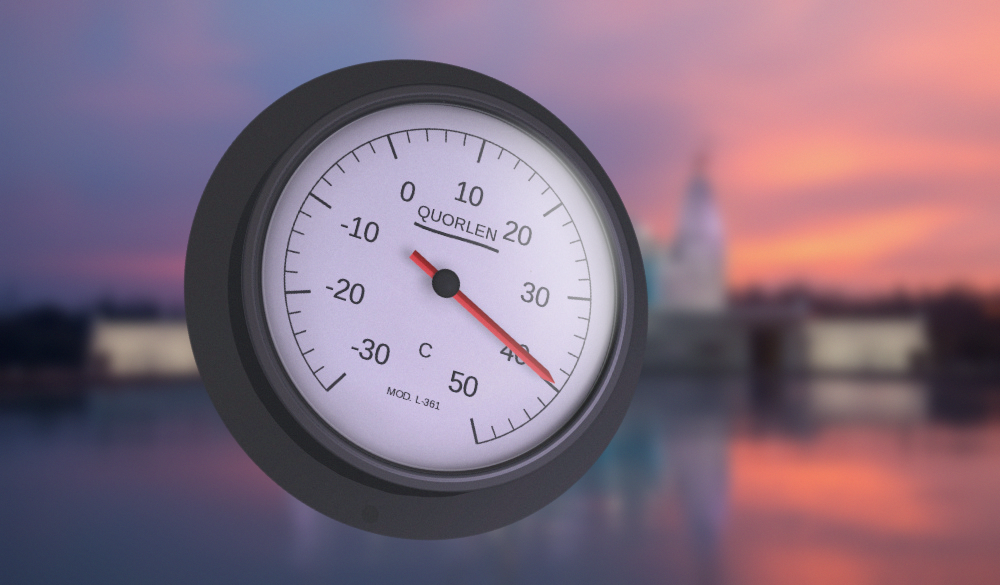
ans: {"value": 40, "unit": "°C"}
